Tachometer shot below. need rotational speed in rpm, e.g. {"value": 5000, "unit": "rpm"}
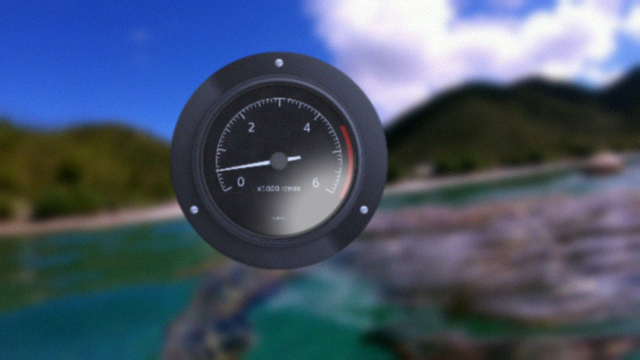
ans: {"value": 500, "unit": "rpm"}
